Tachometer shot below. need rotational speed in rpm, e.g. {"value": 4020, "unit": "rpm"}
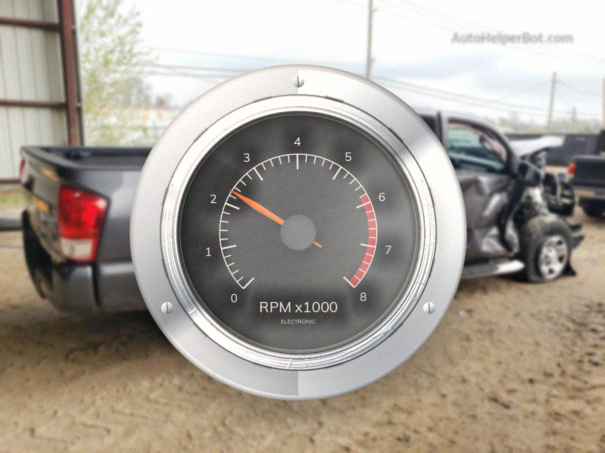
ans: {"value": 2300, "unit": "rpm"}
